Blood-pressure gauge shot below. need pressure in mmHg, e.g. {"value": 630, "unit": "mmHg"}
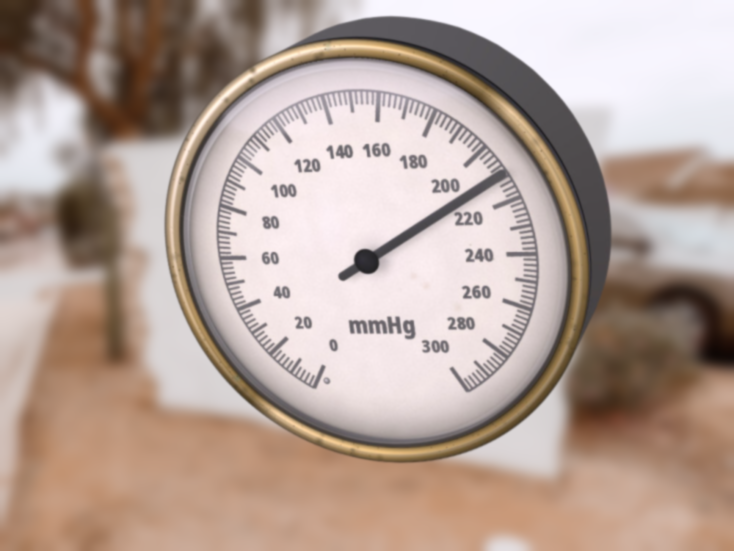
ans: {"value": 210, "unit": "mmHg"}
